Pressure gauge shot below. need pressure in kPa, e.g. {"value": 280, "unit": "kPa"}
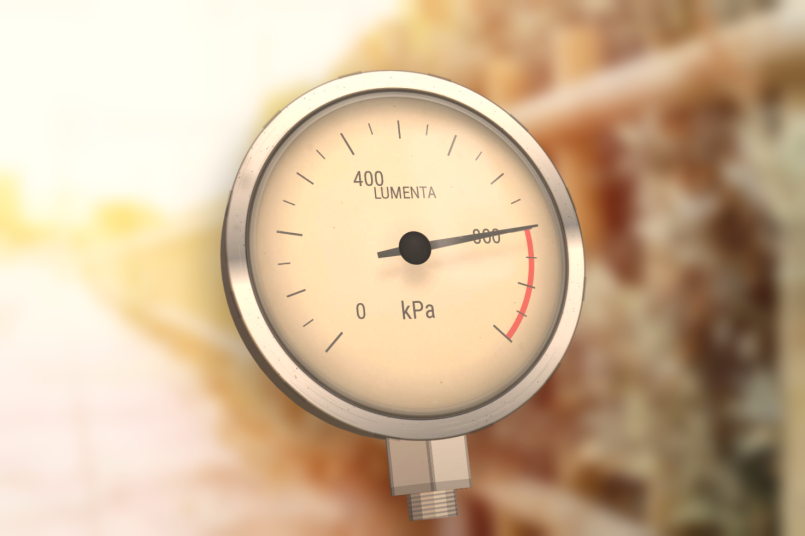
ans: {"value": 800, "unit": "kPa"}
